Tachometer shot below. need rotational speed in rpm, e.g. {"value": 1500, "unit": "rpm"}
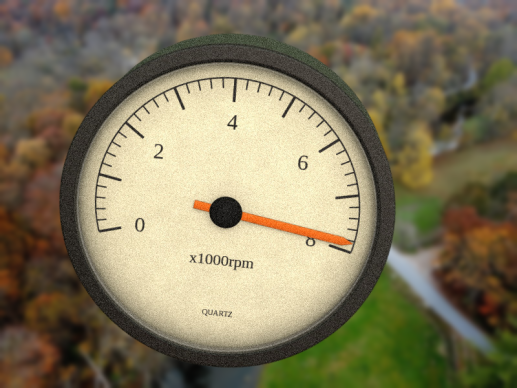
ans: {"value": 7800, "unit": "rpm"}
